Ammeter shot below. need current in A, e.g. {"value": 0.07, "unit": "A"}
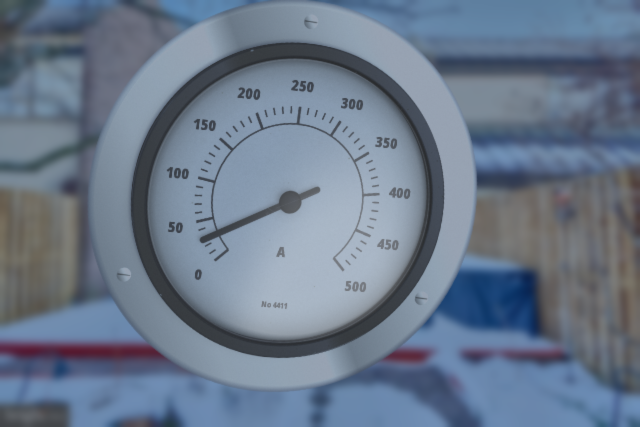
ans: {"value": 30, "unit": "A"}
